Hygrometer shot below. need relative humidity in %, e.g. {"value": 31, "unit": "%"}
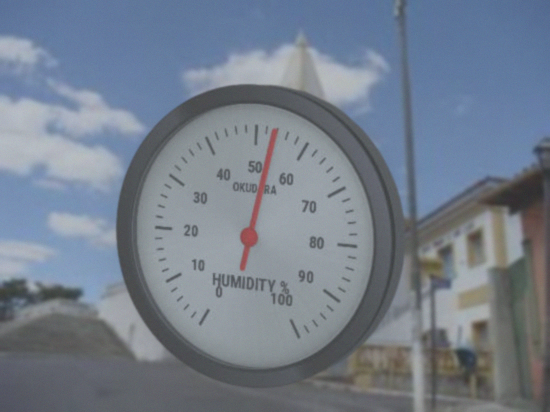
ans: {"value": 54, "unit": "%"}
